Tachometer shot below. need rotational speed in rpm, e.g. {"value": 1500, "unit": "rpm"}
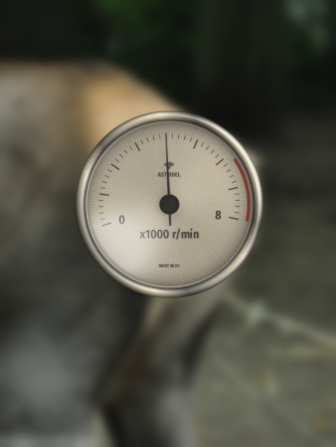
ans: {"value": 4000, "unit": "rpm"}
